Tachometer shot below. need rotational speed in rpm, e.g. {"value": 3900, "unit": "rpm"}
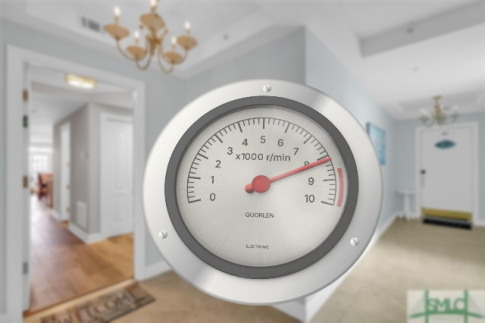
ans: {"value": 8200, "unit": "rpm"}
